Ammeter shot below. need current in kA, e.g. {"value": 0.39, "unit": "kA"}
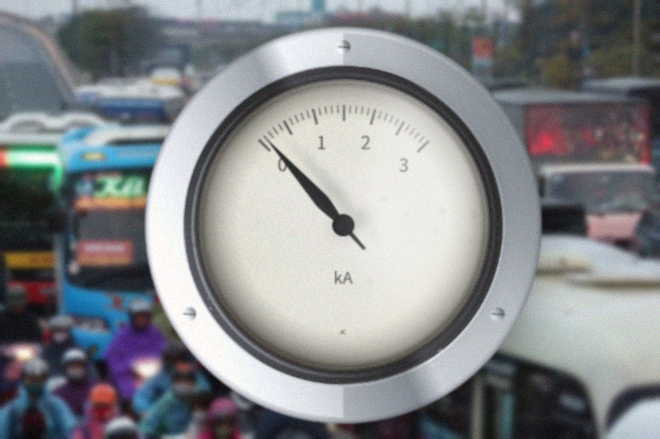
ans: {"value": 0.1, "unit": "kA"}
